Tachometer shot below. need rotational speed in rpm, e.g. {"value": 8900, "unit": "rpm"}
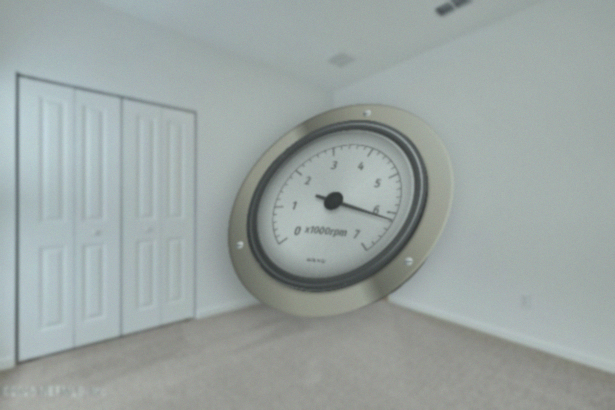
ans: {"value": 6200, "unit": "rpm"}
